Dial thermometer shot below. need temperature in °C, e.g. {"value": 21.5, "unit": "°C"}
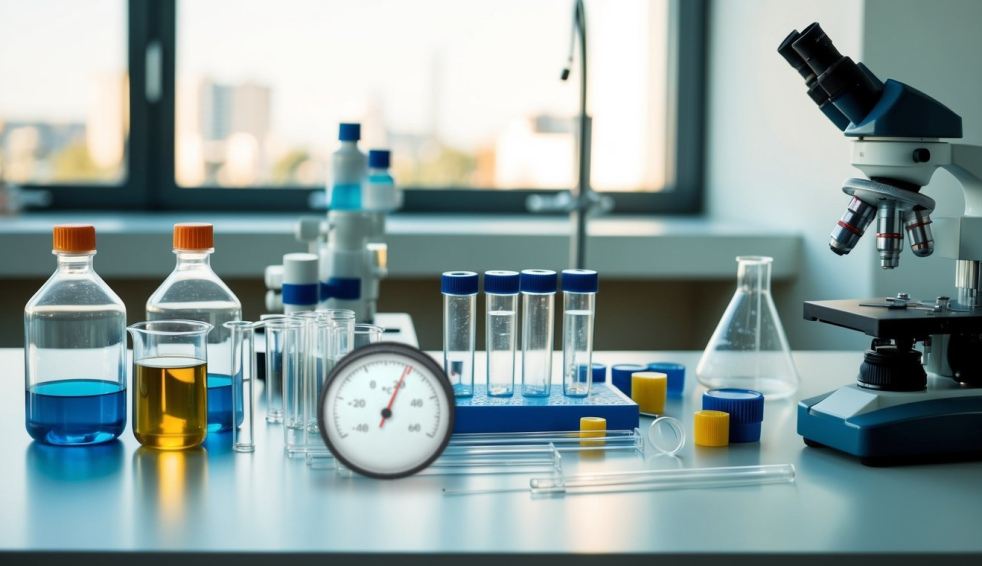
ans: {"value": 20, "unit": "°C"}
